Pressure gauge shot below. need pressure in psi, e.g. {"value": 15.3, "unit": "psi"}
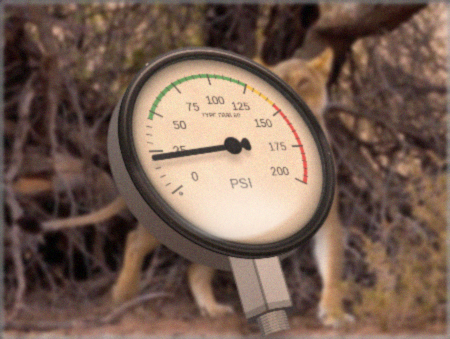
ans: {"value": 20, "unit": "psi"}
